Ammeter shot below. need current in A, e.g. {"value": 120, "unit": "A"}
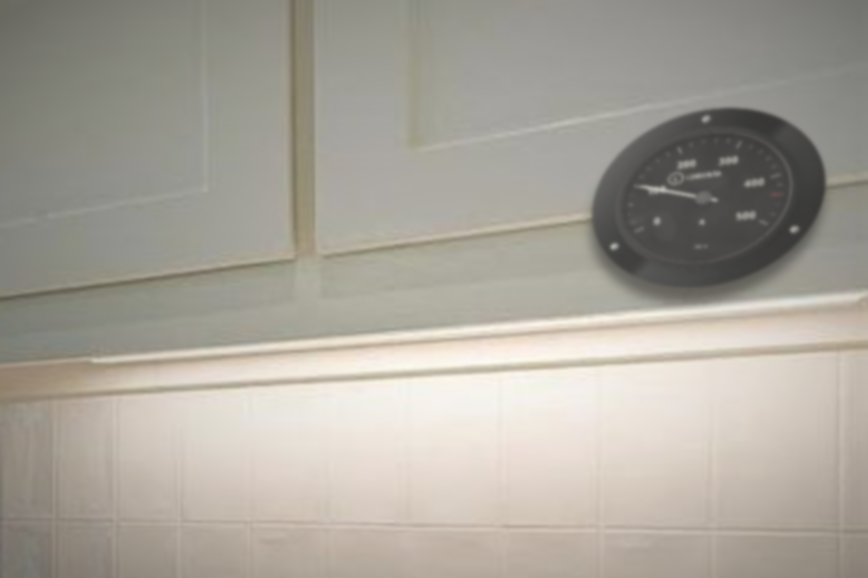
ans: {"value": 100, "unit": "A"}
